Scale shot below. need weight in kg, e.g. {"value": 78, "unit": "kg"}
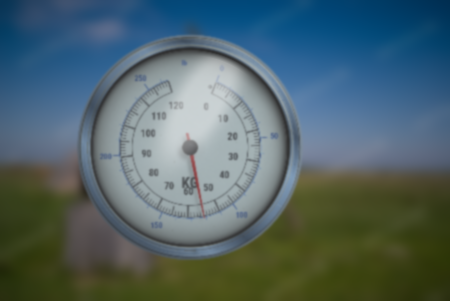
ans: {"value": 55, "unit": "kg"}
